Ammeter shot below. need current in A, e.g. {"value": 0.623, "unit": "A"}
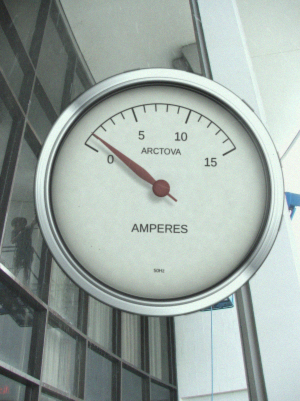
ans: {"value": 1, "unit": "A"}
